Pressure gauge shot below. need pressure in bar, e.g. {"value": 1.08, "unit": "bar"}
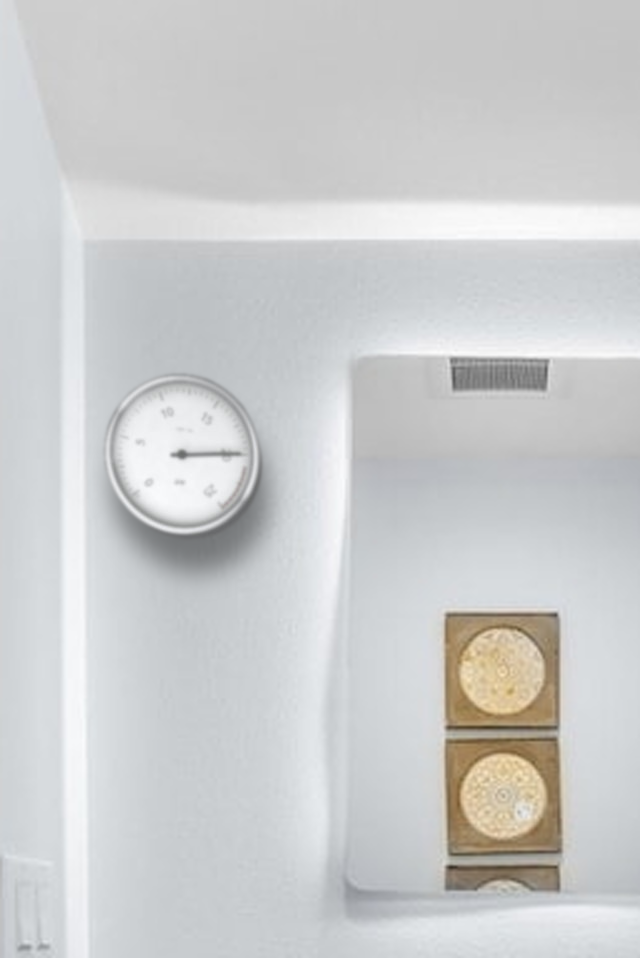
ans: {"value": 20, "unit": "bar"}
